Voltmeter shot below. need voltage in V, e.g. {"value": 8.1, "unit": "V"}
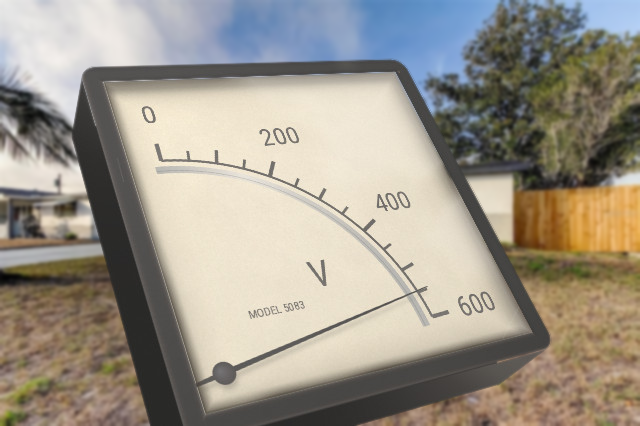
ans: {"value": 550, "unit": "V"}
